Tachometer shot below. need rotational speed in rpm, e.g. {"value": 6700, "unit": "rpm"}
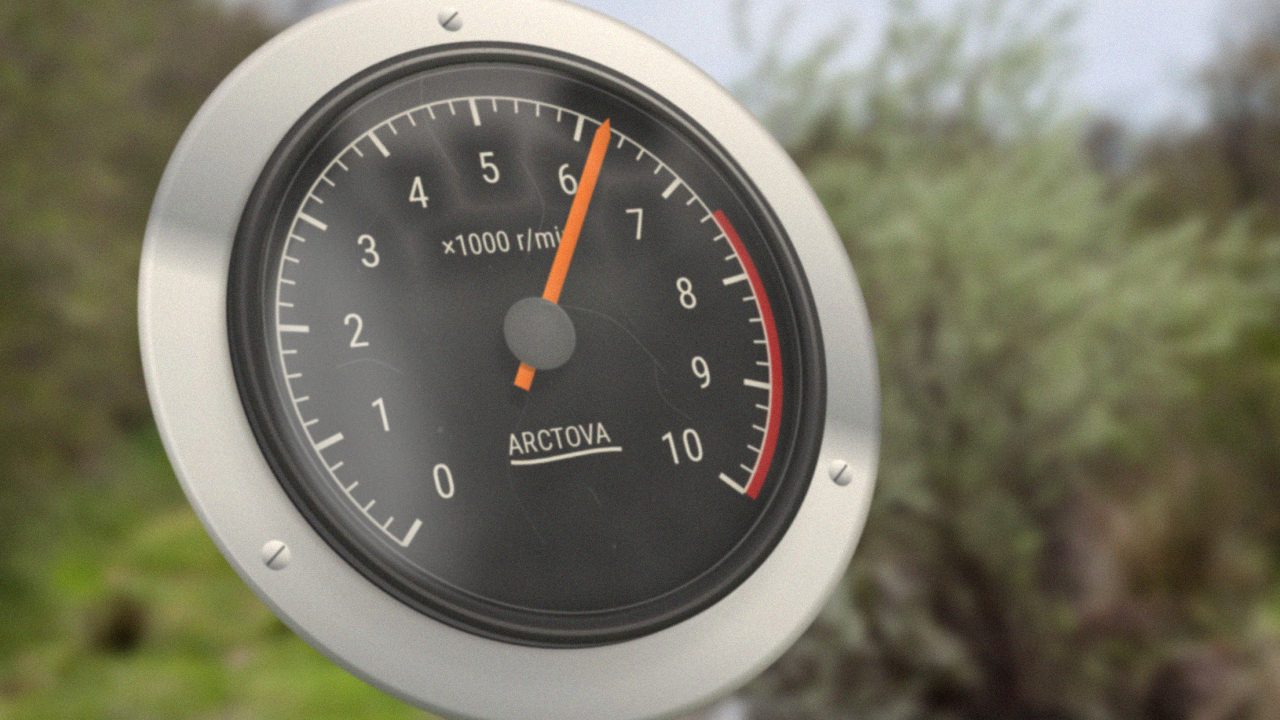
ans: {"value": 6200, "unit": "rpm"}
